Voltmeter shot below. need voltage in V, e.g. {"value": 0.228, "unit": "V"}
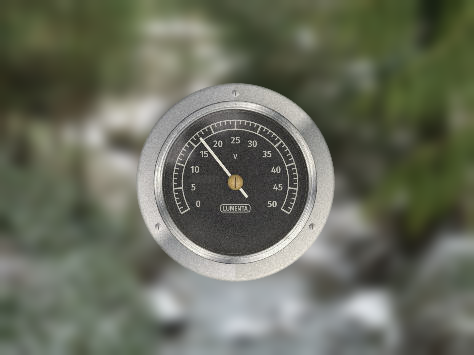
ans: {"value": 17, "unit": "V"}
